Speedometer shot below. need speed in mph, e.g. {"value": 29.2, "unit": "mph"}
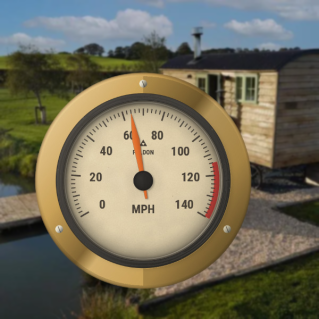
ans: {"value": 64, "unit": "mph"}
